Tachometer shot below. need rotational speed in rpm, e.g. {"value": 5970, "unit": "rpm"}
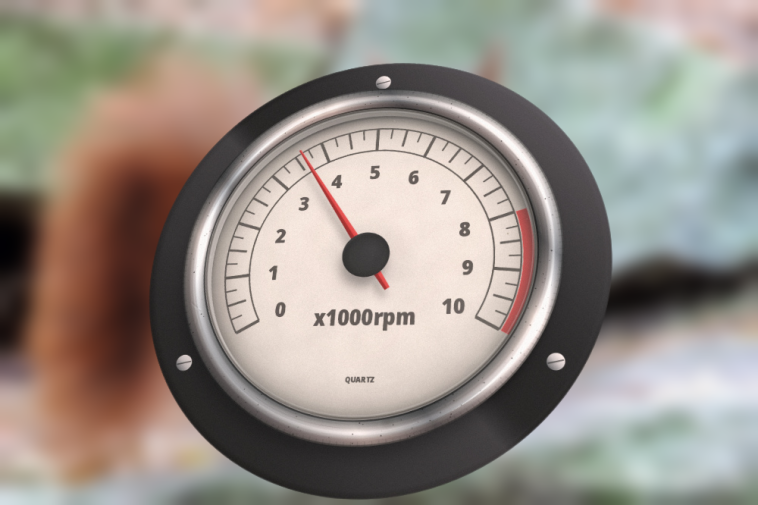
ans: {"value": 3625, "unit": "rpm"}
